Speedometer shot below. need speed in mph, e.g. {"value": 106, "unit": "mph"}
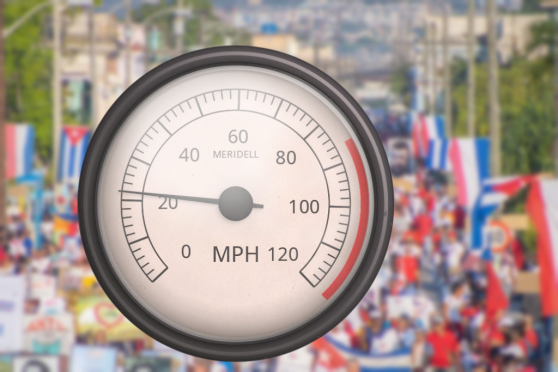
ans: {"value": 22, "unit": "mph"}
